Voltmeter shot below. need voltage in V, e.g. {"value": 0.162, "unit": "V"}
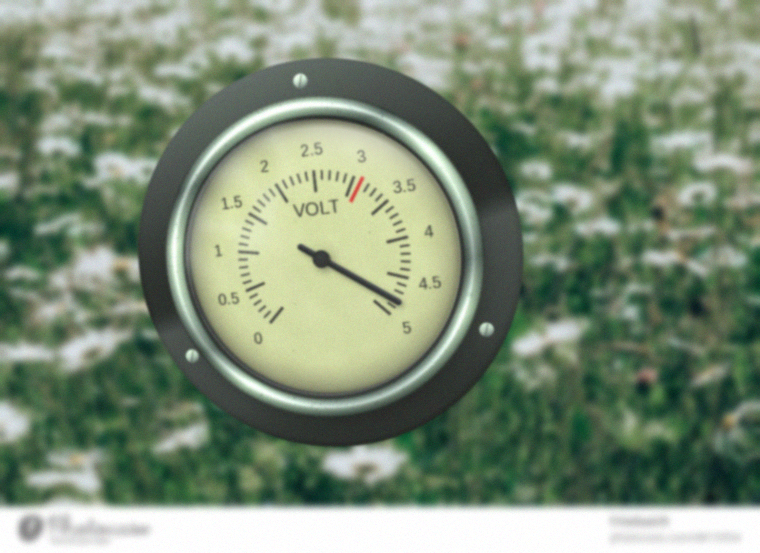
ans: {"value": 4.8, "unit": "V"}
